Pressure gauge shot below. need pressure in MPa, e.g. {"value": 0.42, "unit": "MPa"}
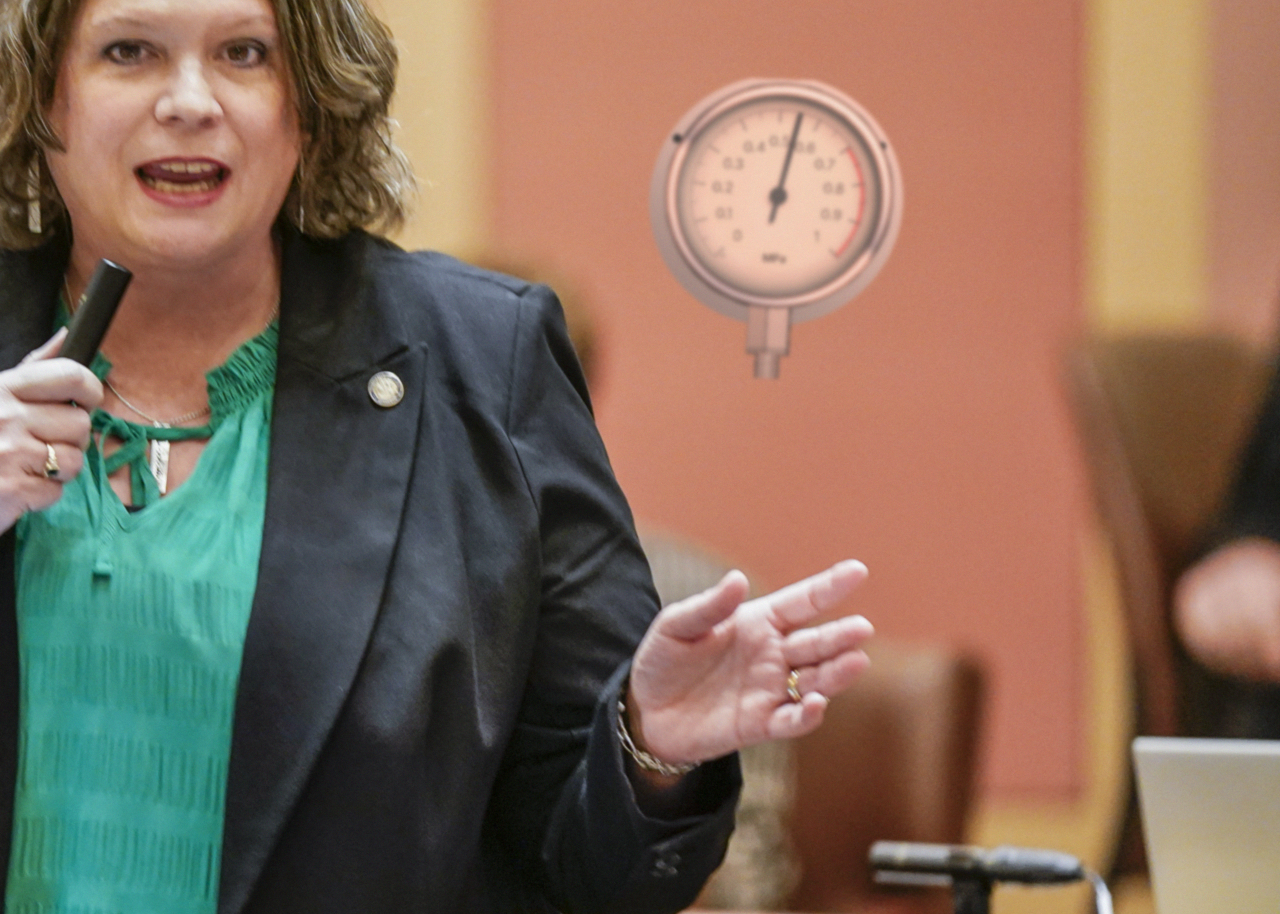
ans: {"value": 0.55, "unit": "MPa"}
